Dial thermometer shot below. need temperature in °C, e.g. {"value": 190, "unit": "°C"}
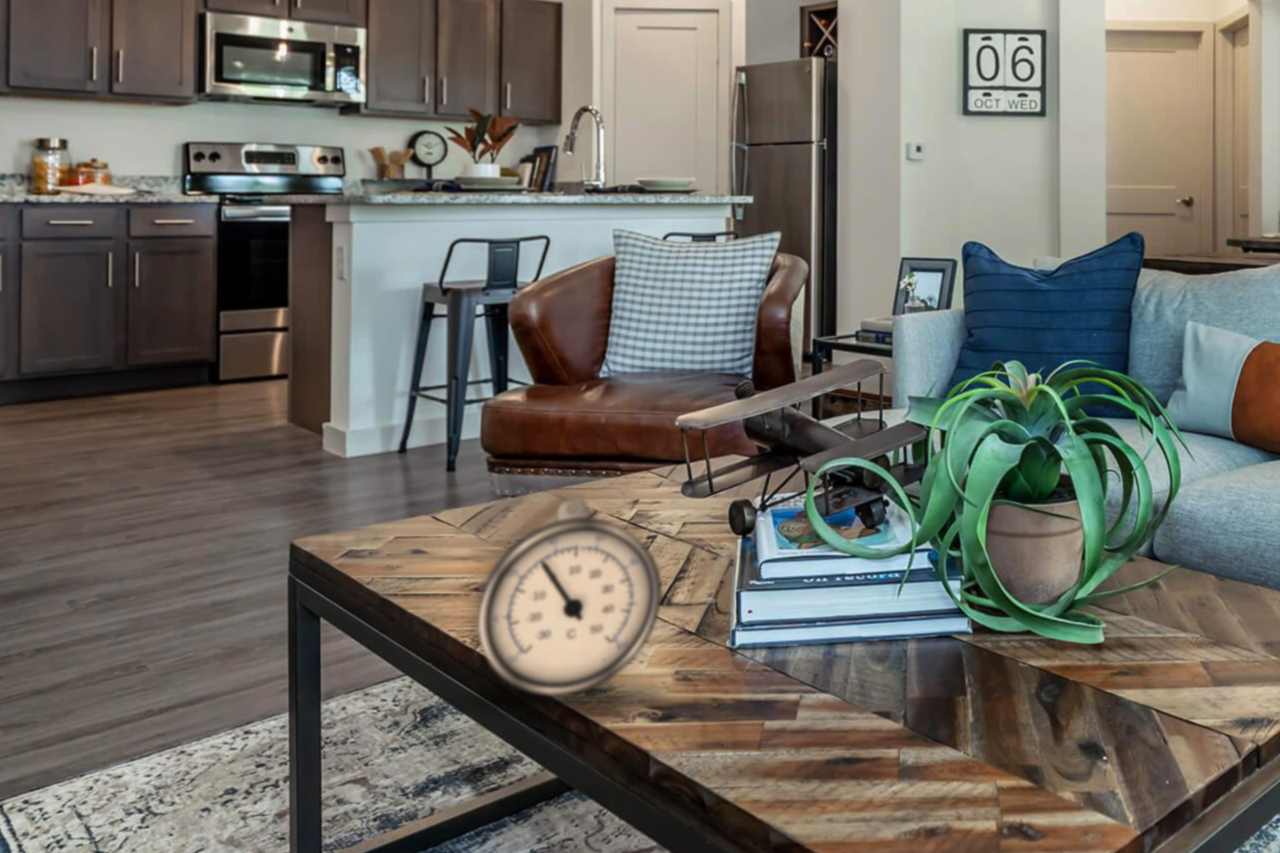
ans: {"value": 0, "unit": "°C"}
